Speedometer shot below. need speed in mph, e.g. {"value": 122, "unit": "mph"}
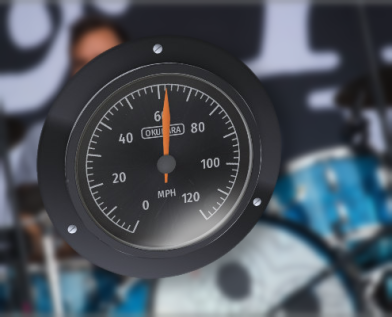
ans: {"value": 62, "unit": "mph"}
